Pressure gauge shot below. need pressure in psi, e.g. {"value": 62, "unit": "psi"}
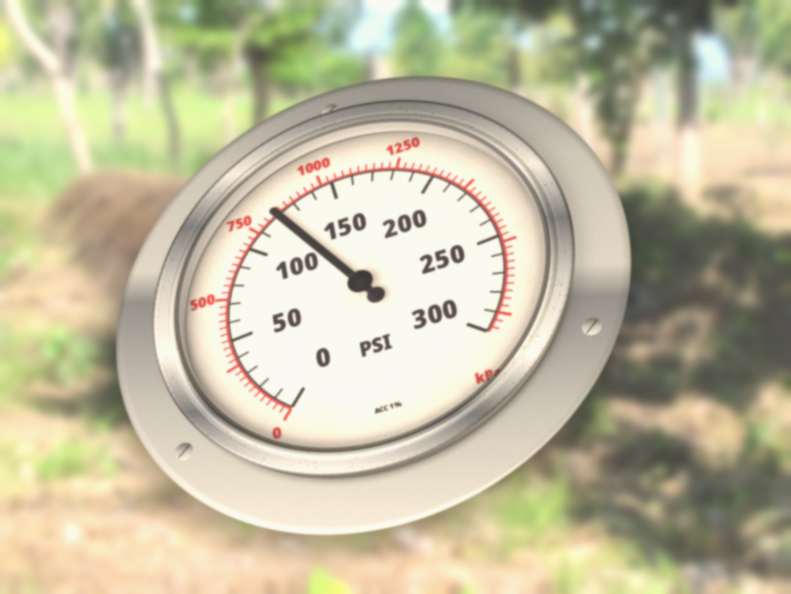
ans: {"value": 120, "unit": "psi"}
